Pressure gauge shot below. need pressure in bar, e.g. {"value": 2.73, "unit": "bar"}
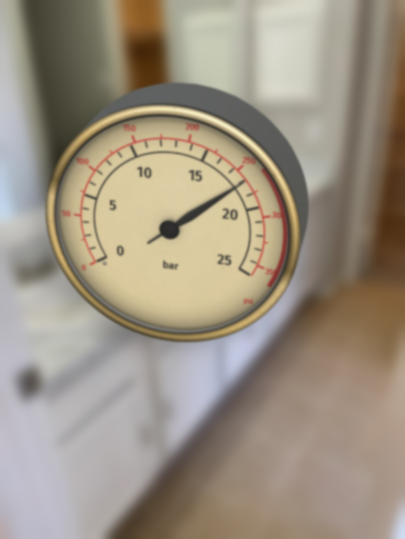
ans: {"value": 18, "unit": "bar"}
